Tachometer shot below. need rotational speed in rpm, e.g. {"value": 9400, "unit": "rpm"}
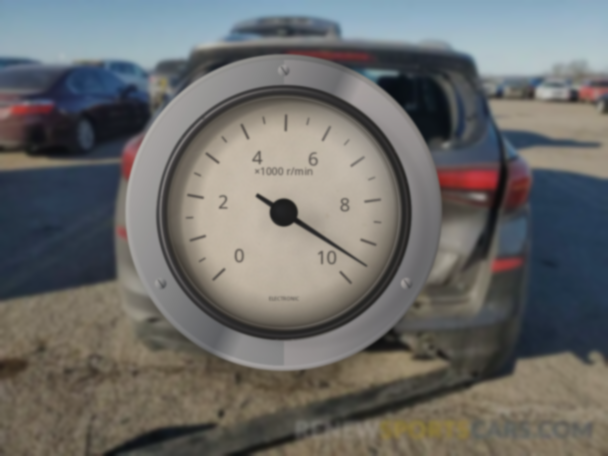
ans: {"value": 9500, "unit": "rpm"}
